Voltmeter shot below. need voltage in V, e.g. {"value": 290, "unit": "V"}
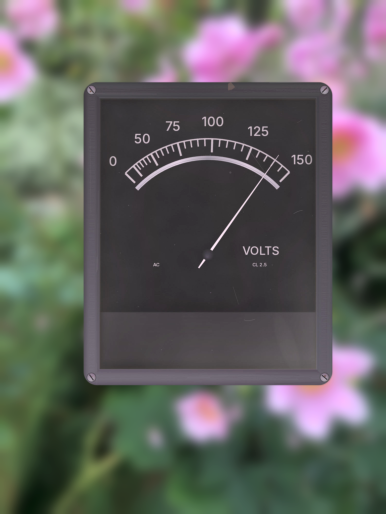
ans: {"value": 140, "unit": "V"}
